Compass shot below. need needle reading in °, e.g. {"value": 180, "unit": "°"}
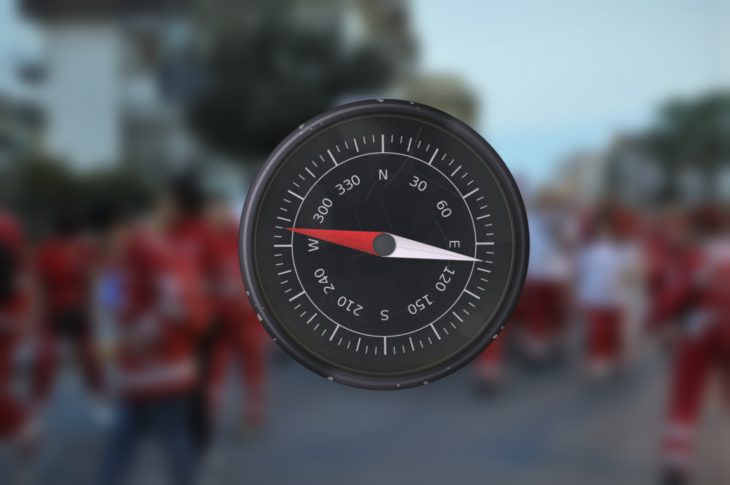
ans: {"value": 280, "unit": "°"}
